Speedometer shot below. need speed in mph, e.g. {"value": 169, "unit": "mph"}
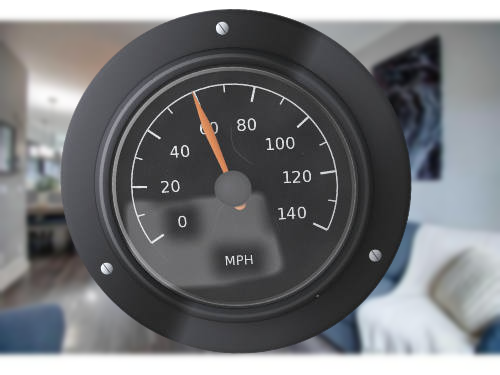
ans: {"value": 60, "unit": "mph"}
